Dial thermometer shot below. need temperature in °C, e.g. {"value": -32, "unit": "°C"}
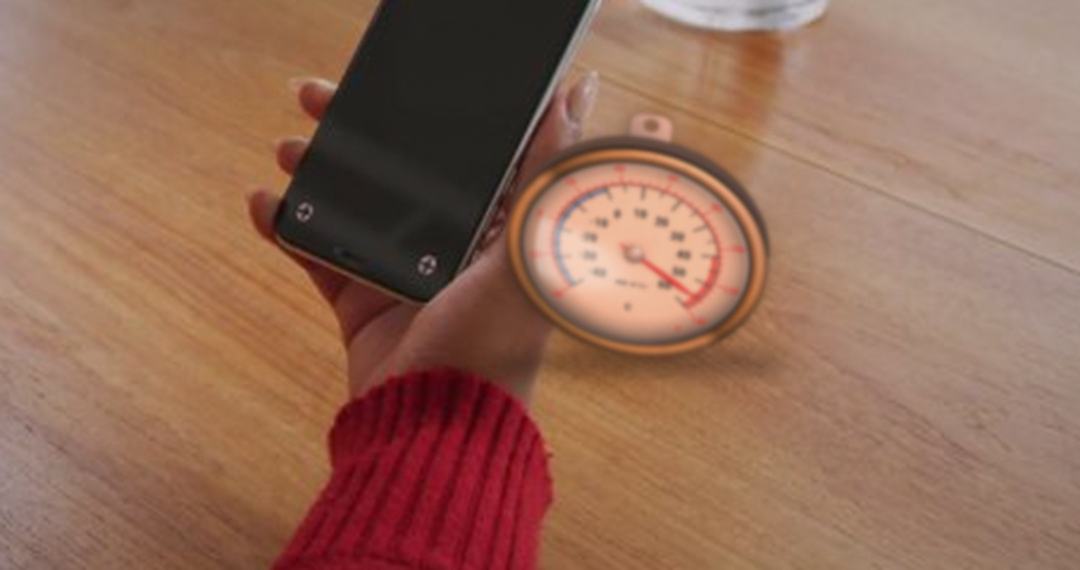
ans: {"value": 55, "unit": "°C"}
